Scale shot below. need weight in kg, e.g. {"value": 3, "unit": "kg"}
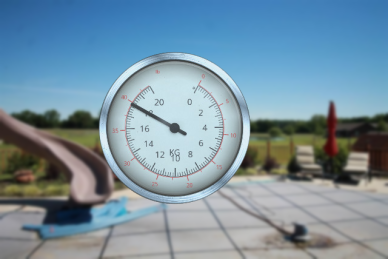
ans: {"value": 18, "unit": "kg"}
